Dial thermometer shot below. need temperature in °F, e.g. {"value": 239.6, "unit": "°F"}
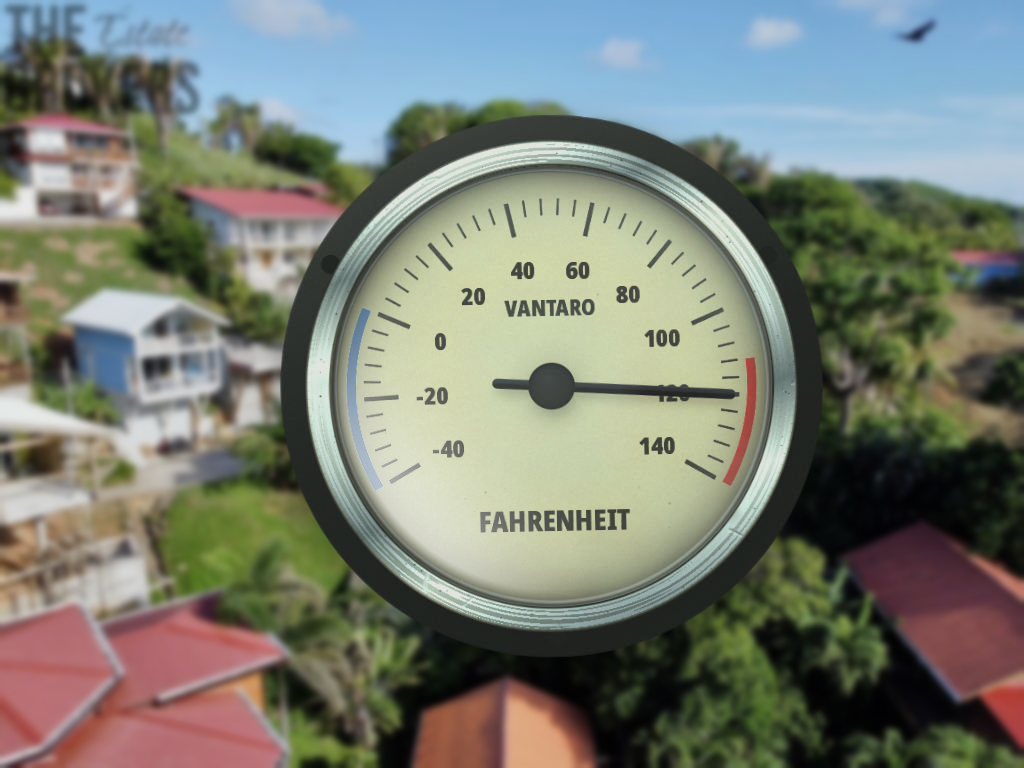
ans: {"value": 120, "unit": "°F"}
